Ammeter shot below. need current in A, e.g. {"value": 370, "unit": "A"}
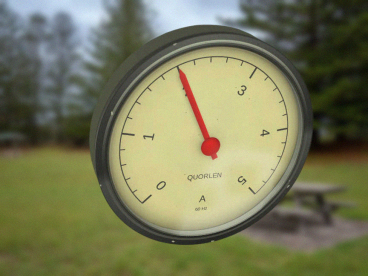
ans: {"value": 2, "unit": "A"}
